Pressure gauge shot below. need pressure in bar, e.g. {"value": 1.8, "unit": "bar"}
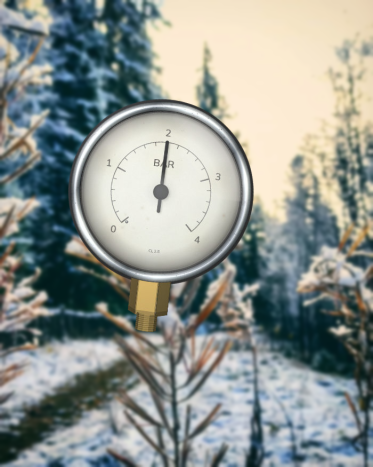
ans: {"value": 2, "unit": "bar"}
